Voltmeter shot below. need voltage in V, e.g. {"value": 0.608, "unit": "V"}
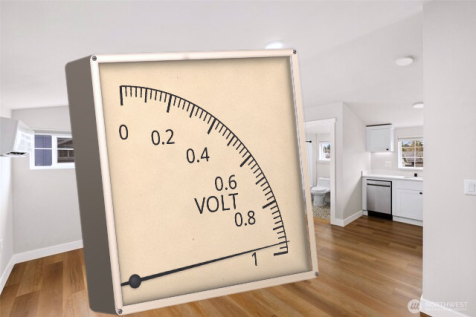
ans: {"value": 0.96, "unit": "V"}
